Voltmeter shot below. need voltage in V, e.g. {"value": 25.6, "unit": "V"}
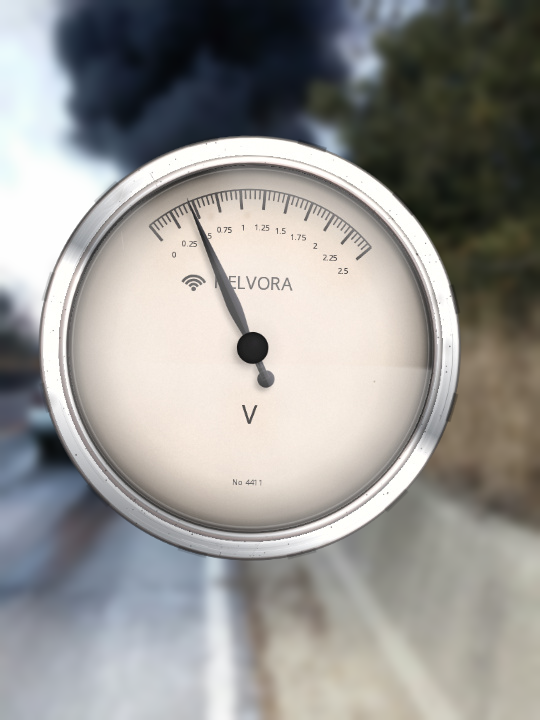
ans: {"value": 0.45, "unit": "V"}
